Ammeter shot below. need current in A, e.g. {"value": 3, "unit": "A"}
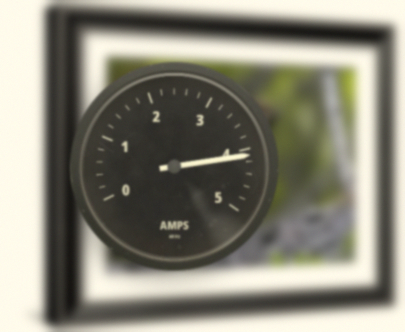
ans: {"value": 4.1, "unit": "A"}
